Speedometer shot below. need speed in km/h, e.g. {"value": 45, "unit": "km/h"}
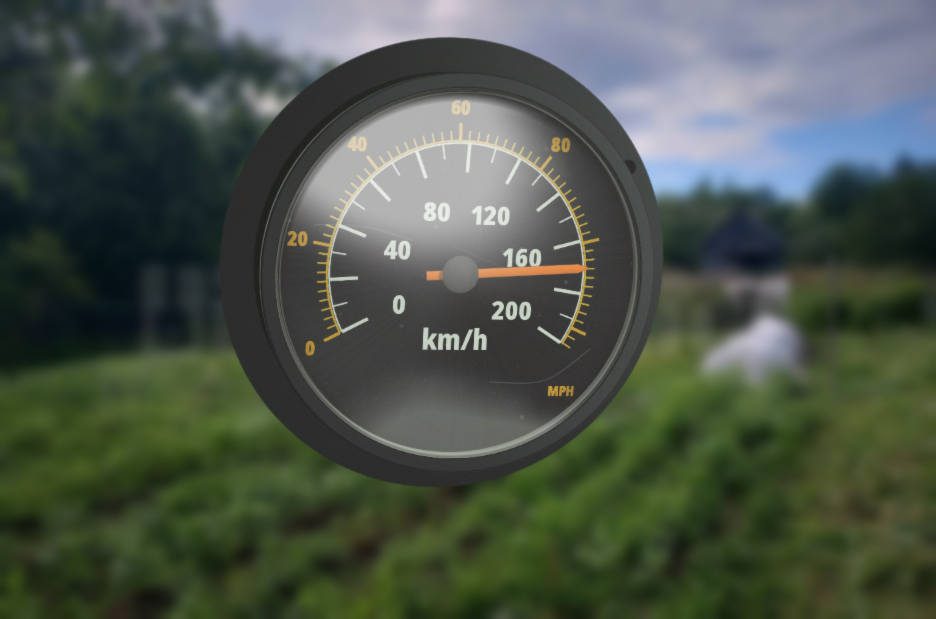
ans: {"value": 170, "unit": "km/h"}
